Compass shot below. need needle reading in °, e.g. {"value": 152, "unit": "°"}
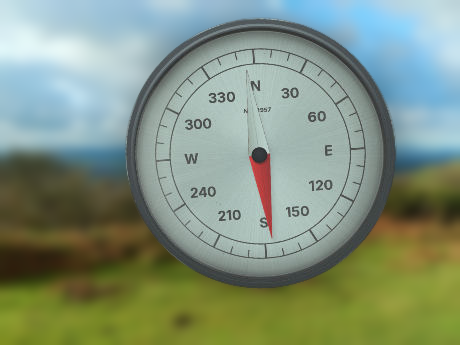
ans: {"value": 175, "unit": "°"}
